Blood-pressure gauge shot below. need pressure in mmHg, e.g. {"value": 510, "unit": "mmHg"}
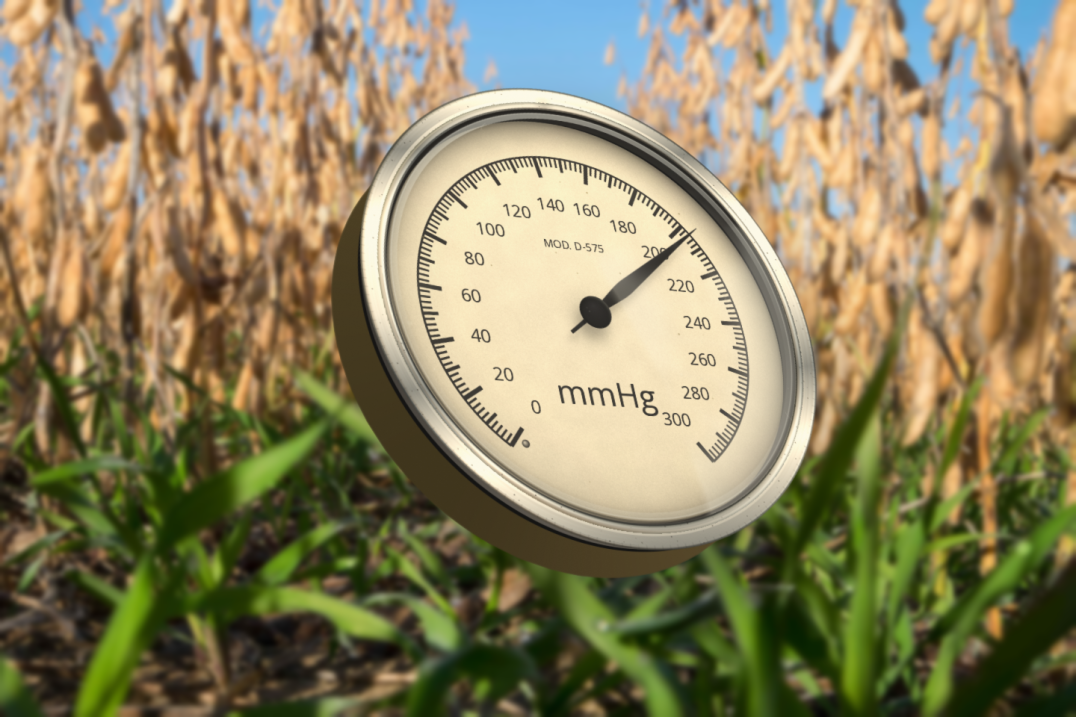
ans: {"value": 204, "unit": "mmHg"}
